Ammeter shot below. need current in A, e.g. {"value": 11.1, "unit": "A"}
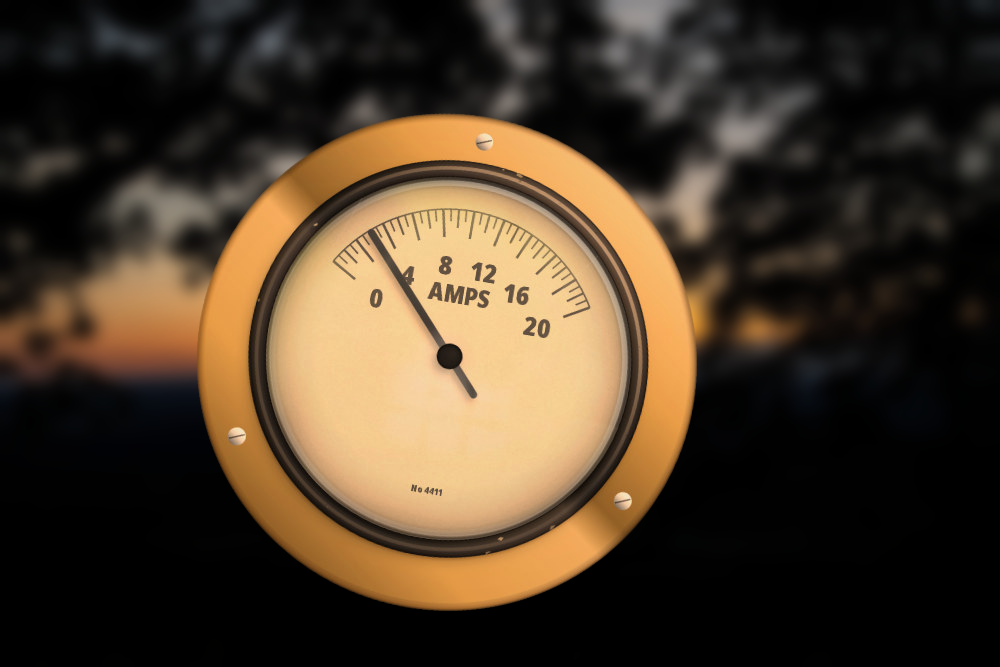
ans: {"value": 3, "unit": "A"}
